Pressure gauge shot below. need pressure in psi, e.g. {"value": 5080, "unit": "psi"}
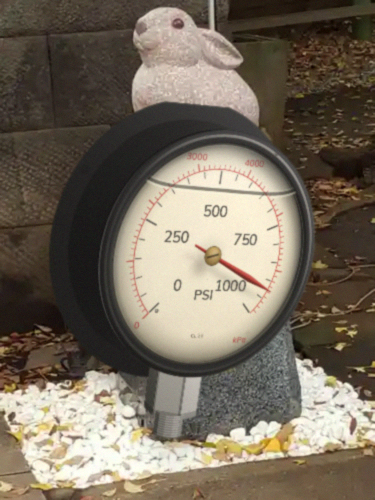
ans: {"value": 925, "unit": "psi"}
